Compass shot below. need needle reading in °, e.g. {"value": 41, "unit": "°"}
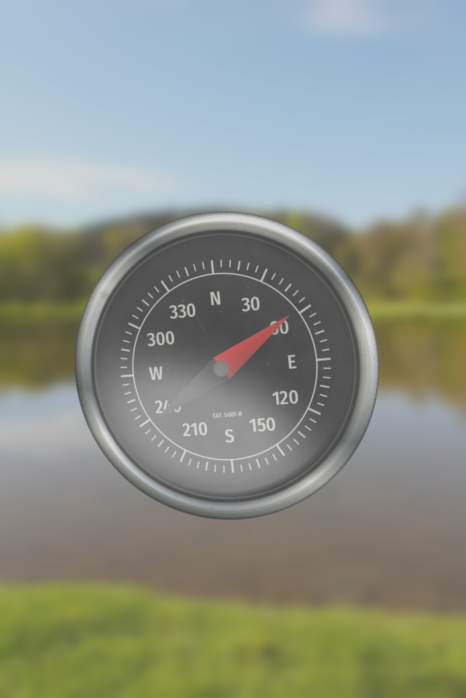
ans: {"value": 57.5, "unit": "°"}
